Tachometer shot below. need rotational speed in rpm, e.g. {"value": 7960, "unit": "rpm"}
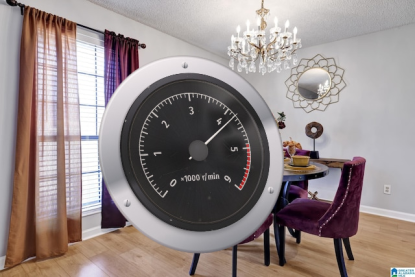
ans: {"value": 4200, "unit": "rpm"}
